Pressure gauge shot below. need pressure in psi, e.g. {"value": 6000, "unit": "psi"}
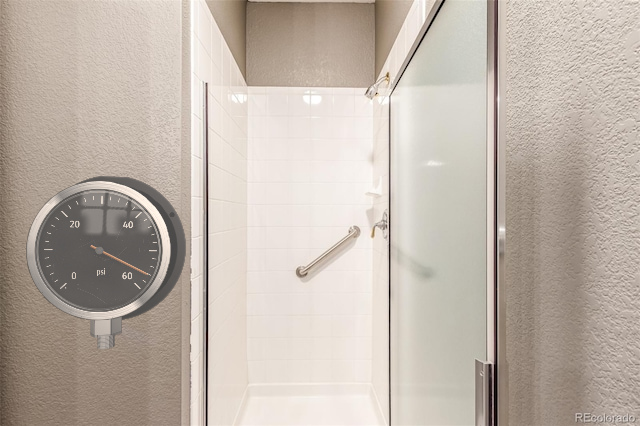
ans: {"value": 56, "unit": "psi"}
